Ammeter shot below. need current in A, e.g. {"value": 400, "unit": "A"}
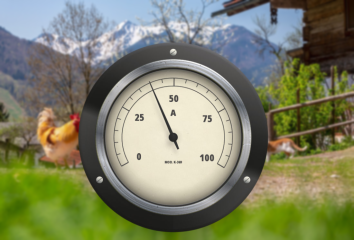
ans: {"value": 40, "unit": "A"}
